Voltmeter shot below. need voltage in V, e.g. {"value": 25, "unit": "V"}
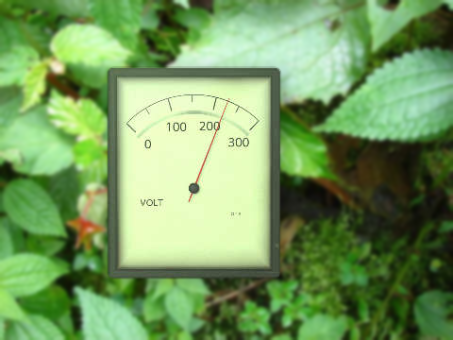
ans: {"value": 225, "unit": "V"}
